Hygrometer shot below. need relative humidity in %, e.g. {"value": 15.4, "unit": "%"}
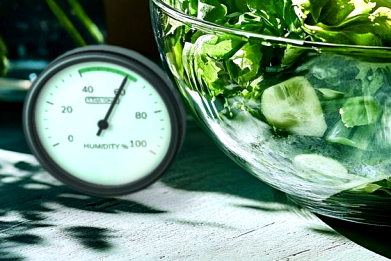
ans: {"value": 60, "unit": "%"}
